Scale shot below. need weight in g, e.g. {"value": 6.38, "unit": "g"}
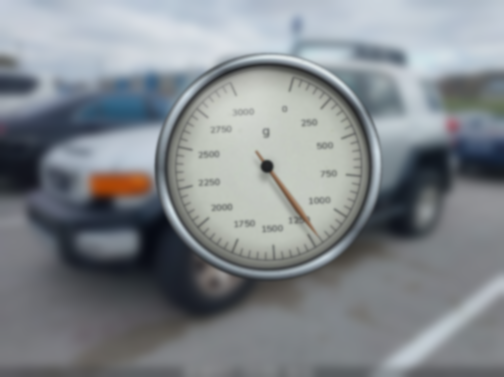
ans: {"value": 1200, "unit": "g"}
